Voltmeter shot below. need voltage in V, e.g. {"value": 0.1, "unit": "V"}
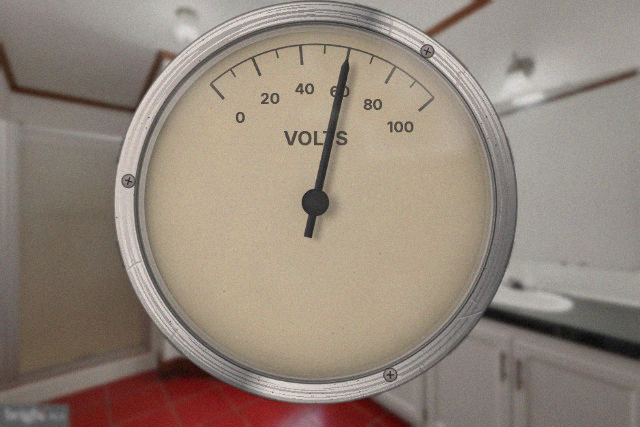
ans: {"value": 60, "unit": "V"}
